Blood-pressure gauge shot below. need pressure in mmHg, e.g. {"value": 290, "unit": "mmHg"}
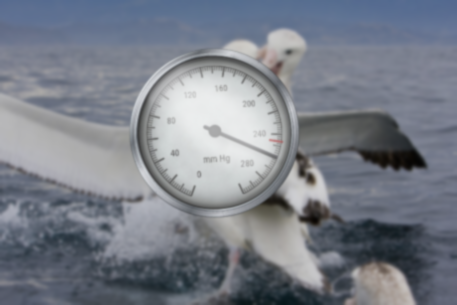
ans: {"value": 260, "unit": "mmHg"}
